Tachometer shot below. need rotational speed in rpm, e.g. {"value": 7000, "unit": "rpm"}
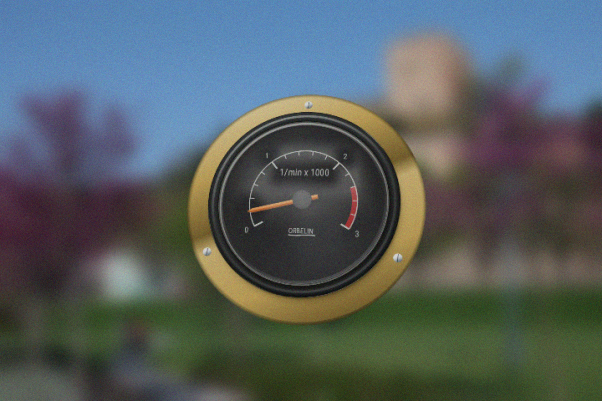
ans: {"value": 200, "unit": "rpm"}
